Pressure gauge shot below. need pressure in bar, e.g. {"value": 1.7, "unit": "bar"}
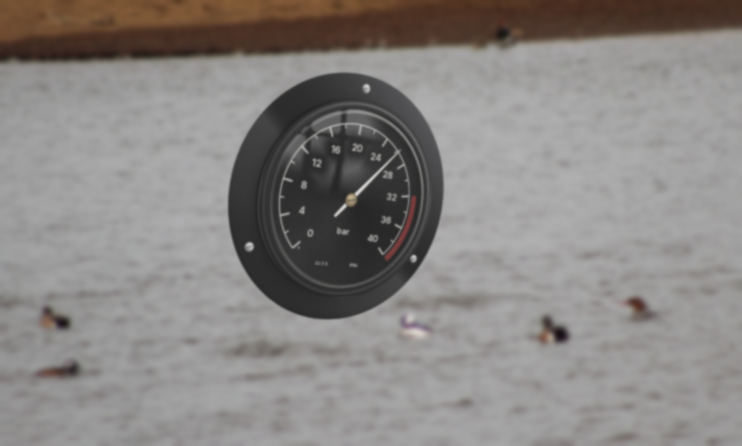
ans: {"value": 26, "unit": "bar"}
